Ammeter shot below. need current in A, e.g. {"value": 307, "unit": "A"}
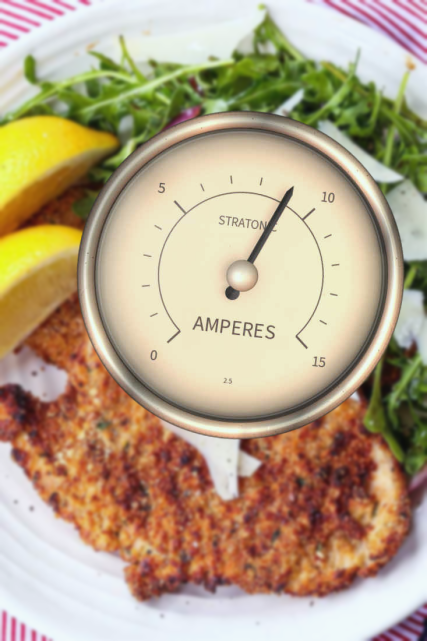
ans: {"value": 9, "unit": "A"}
